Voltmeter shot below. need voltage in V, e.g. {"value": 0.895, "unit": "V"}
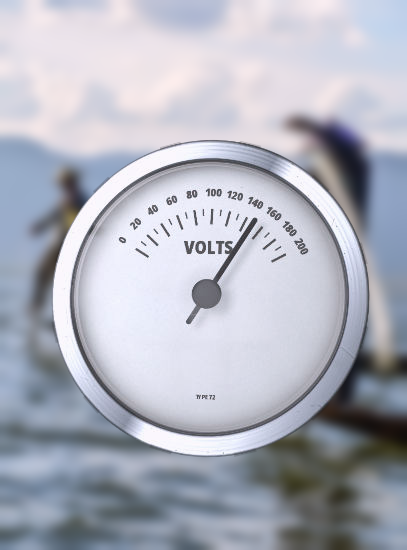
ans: {"value": 150, "unit": "V"}
